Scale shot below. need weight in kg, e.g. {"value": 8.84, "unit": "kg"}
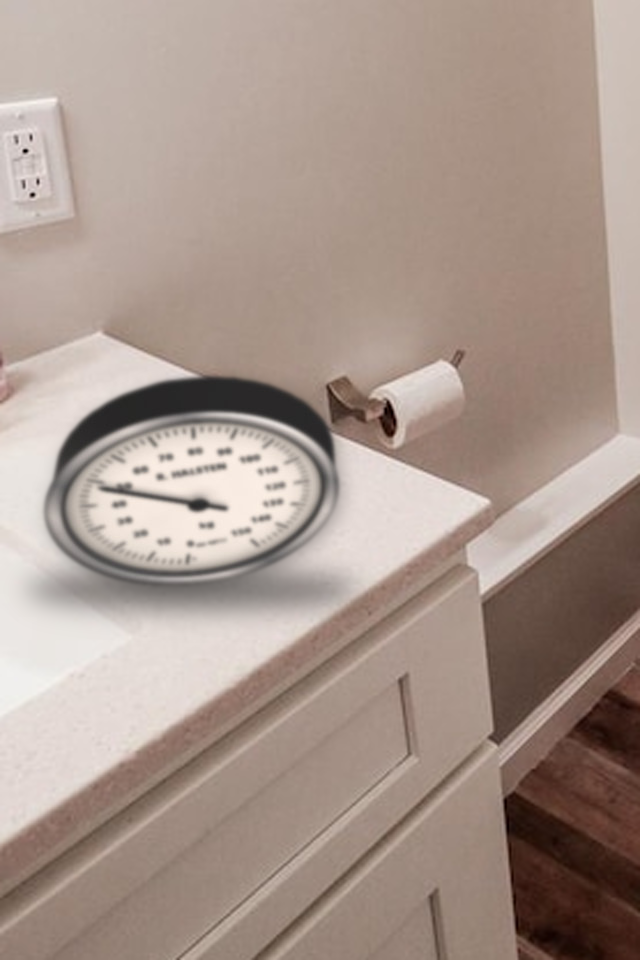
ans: {"value": 50, "unit": "kg"}
